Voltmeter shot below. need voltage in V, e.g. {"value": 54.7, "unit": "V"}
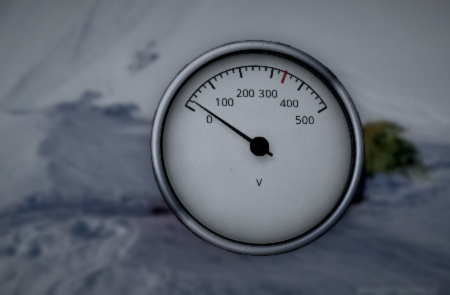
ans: {"value": 20, "unit": "V"}
